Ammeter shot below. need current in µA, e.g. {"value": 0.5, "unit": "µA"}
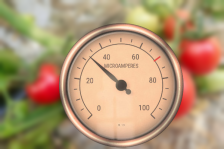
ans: {"value": 32.5, "unit": "µA"}
